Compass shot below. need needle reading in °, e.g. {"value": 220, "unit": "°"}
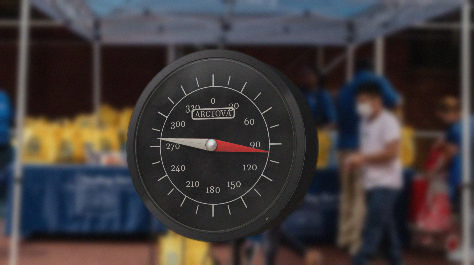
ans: {"value": 97.5, "unit": "°"}
